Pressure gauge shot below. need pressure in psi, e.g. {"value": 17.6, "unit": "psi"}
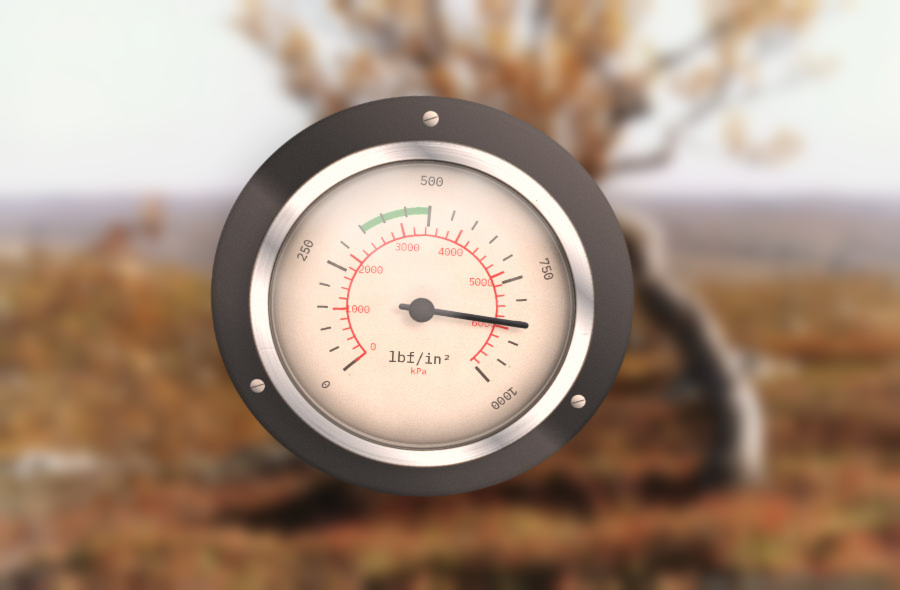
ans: {"value": 850, "unit": "psi"}
